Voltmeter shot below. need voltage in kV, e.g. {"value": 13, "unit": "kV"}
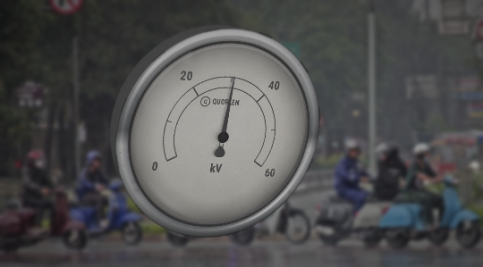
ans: {"value": 30, "unit": "kV"}
